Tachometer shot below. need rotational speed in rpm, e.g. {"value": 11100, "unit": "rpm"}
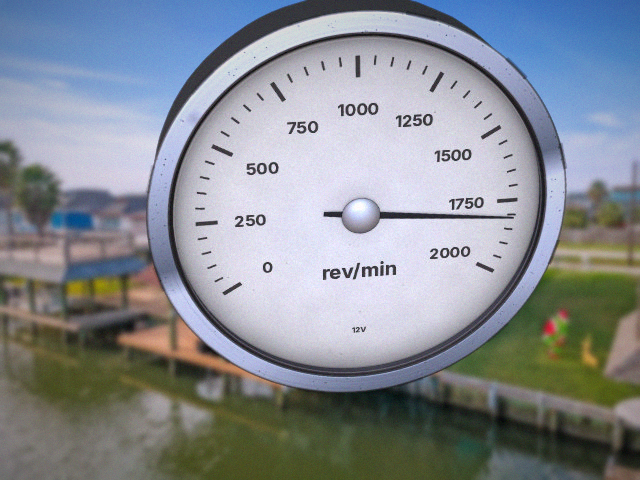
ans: {"value": 1800, "unit": "rpm"}
